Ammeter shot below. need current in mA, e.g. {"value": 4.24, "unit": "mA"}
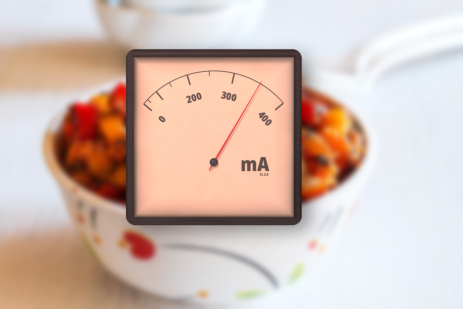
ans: {"value": 350, "unit": "mA"}
